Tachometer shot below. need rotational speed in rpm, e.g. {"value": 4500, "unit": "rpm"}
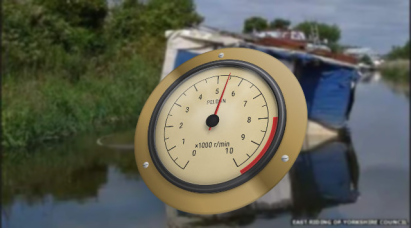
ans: {"value": 5500, "unit": "rpm"}
